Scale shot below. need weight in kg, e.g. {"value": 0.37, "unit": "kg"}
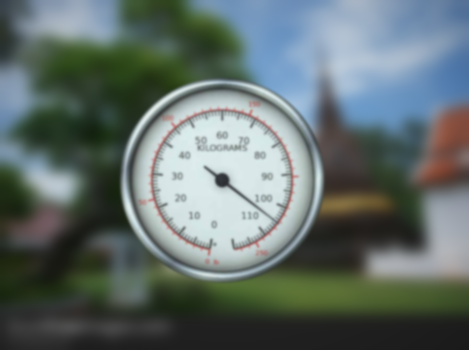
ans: {"value": 105, "unit": "kg"}
